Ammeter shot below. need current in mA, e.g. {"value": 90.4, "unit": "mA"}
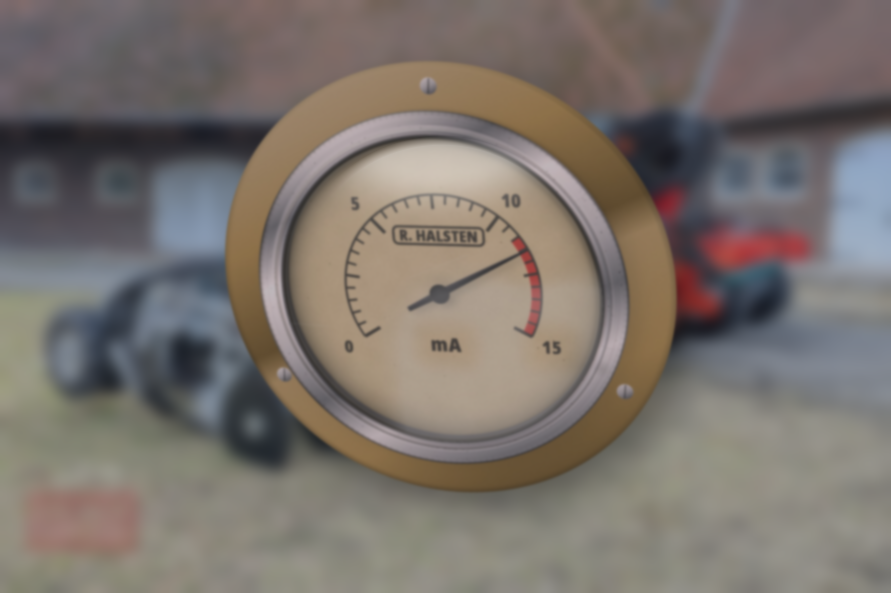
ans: {"value": 11.5, "unit": "mA"}
